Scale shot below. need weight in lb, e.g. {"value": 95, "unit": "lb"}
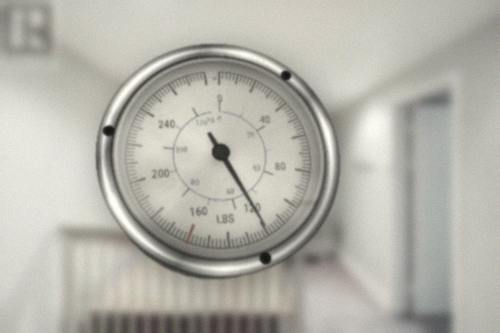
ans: {"value": 120, "unit": "lb"}
